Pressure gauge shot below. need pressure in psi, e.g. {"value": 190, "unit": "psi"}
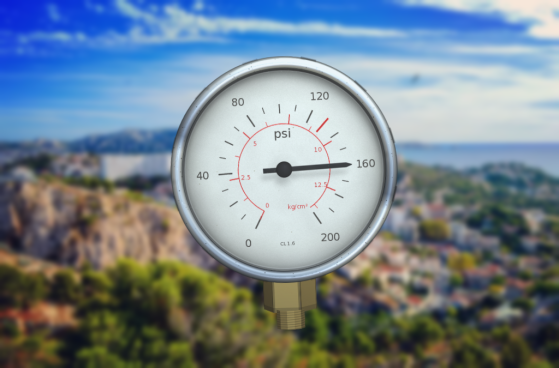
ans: {"value": 160, "unit": "psi"}
